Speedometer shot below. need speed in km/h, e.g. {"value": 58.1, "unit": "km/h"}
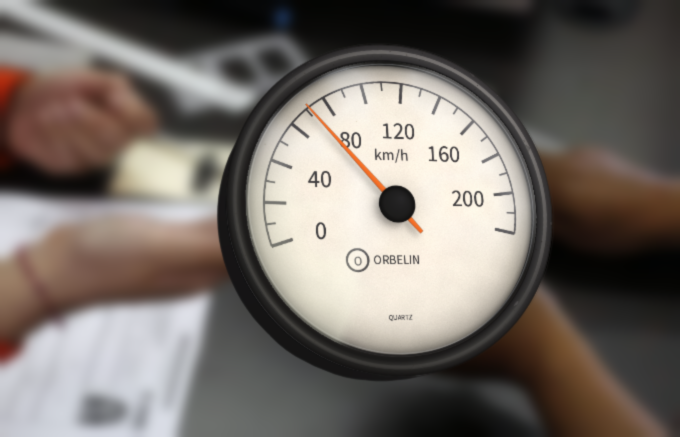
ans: {"value": 70, "unit": "km/h"}
